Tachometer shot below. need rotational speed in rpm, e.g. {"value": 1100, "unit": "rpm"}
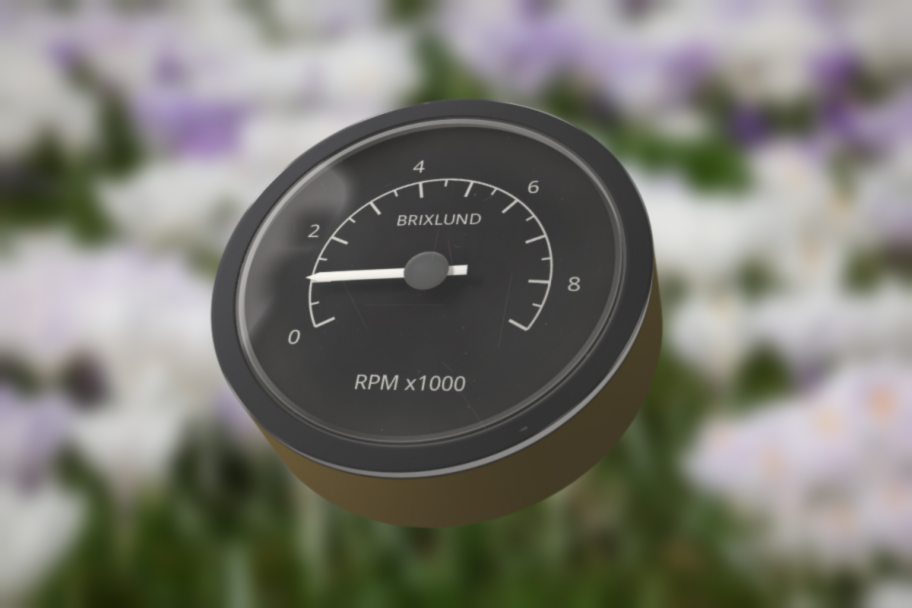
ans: {"value": 1000, "unit": "rpm"}
